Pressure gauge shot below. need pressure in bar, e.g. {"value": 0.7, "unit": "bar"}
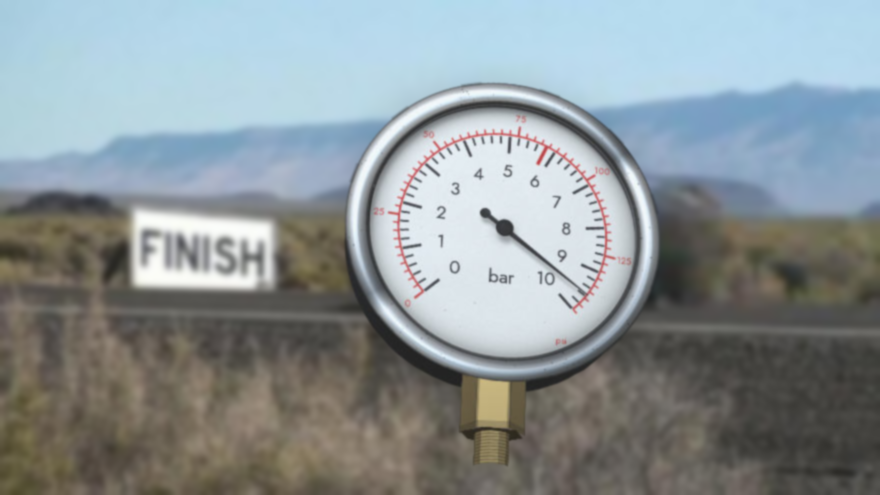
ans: {"value": 9.6, "unit": "bar"}
